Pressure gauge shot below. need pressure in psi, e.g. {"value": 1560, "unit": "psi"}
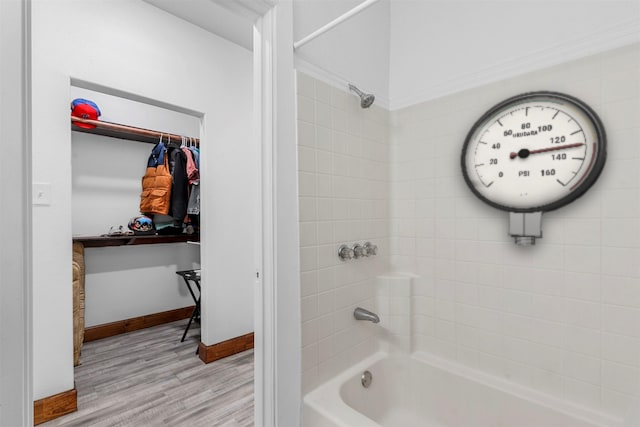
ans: {"value": 130, "unit": "psi"}
